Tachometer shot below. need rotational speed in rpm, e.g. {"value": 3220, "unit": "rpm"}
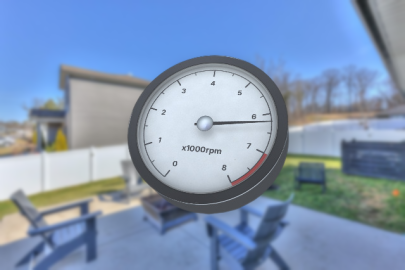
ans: {"value": 6250, "unit": "rpm"}
